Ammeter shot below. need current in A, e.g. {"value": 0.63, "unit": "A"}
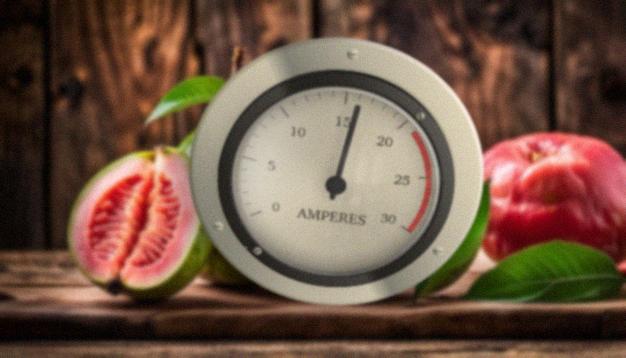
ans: {"value": 16, "unit": "A"}
